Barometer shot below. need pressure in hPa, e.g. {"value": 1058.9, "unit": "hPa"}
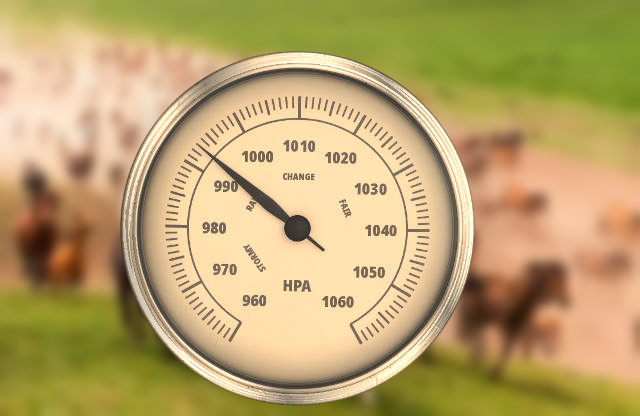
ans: {"value": 993, "unit": "hPa"}
